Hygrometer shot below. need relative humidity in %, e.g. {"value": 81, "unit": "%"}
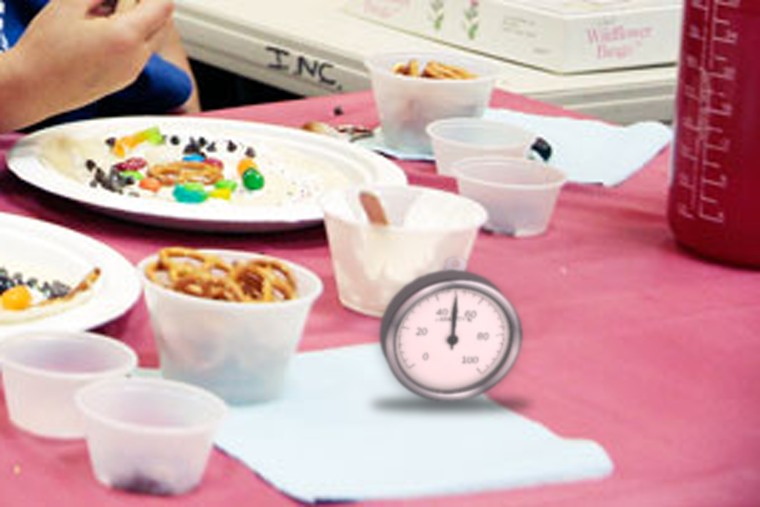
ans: {"value": 48, "unit": "%"}
